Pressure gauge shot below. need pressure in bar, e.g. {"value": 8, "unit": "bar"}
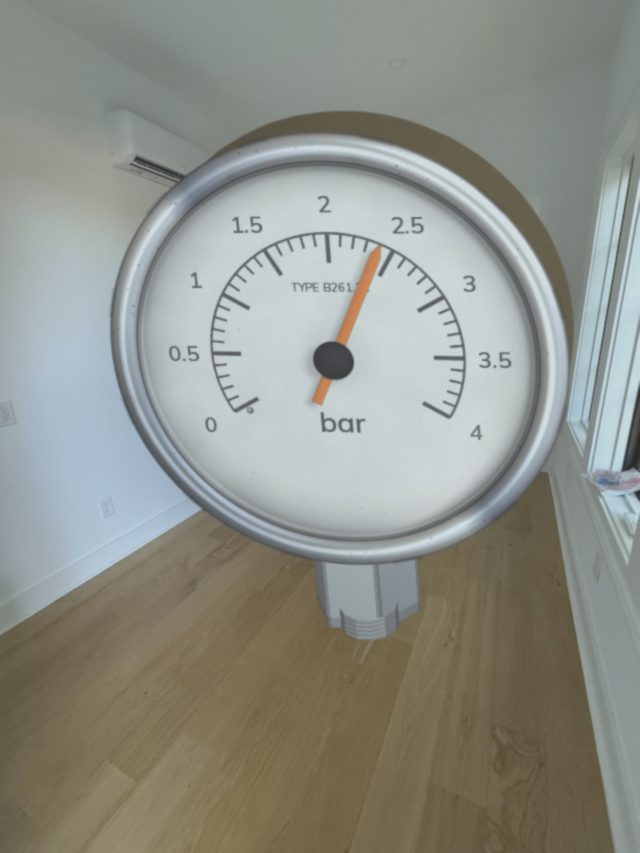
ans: {"value": 2.4, "unit": "bar"}
